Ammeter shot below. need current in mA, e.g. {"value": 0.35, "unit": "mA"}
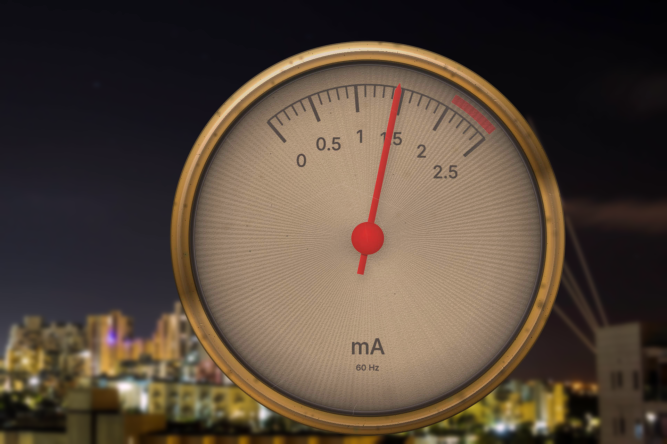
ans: {"value": 1.45, "unit": "mA"}
